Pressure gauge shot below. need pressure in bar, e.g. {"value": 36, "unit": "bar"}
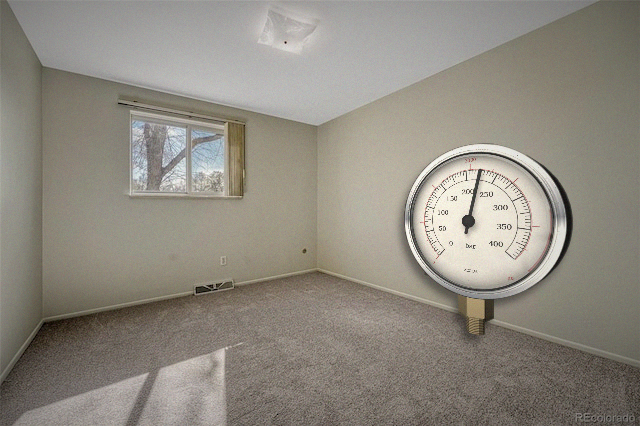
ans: {"value": 225, "unit": "bar"}
